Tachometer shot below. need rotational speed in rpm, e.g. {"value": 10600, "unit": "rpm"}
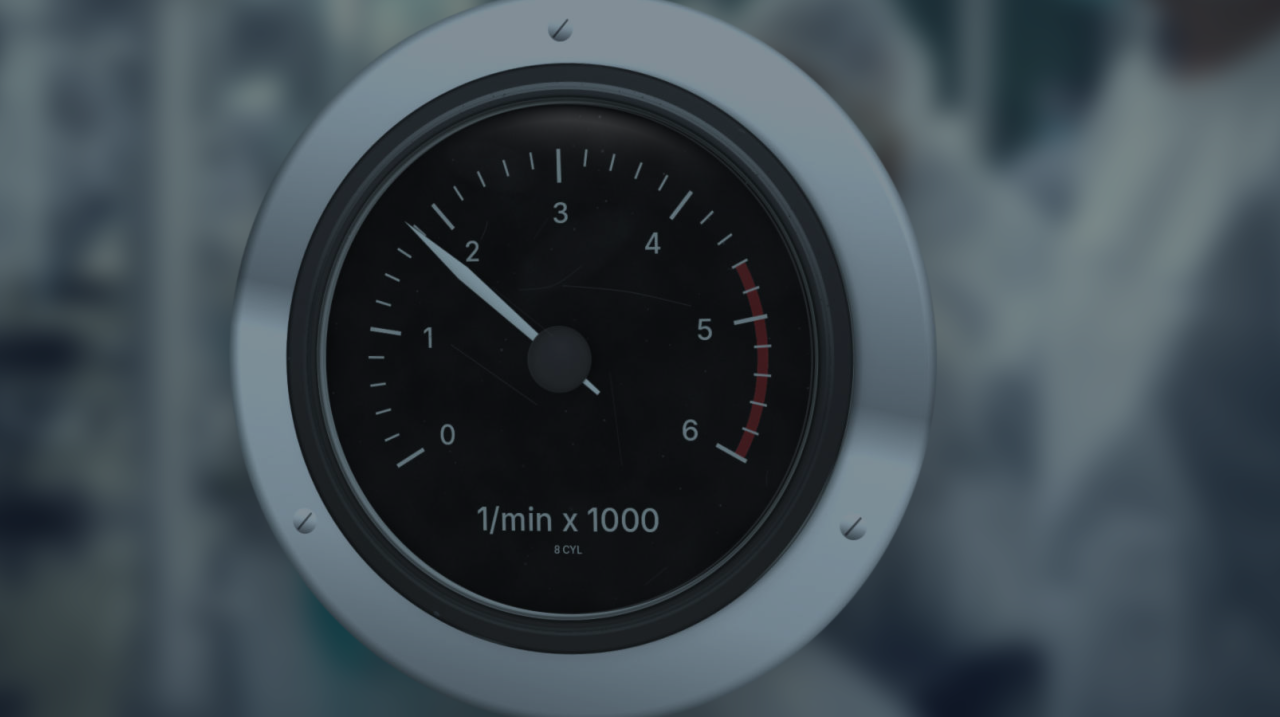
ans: {"value": 1800, "unit": "rpm"}
